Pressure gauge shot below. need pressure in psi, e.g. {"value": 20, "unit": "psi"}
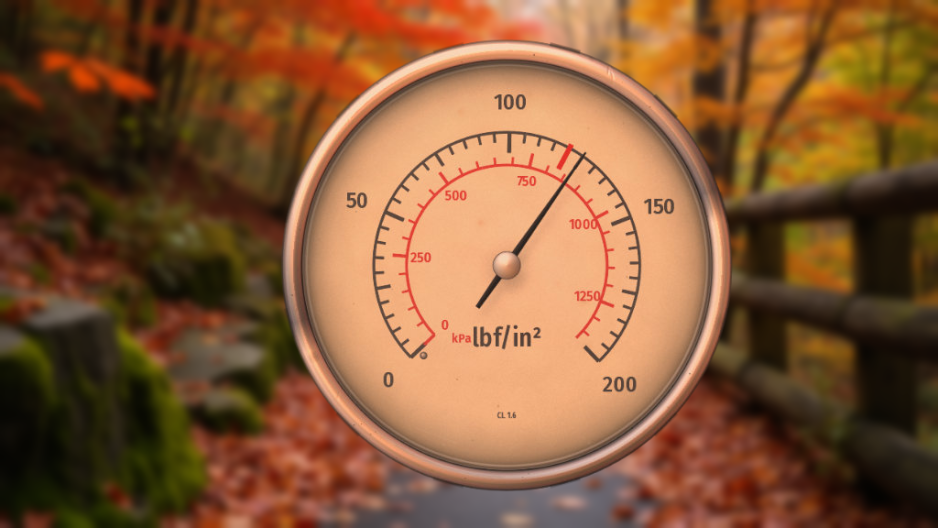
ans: {"value": 125, "unit": "psi"}
